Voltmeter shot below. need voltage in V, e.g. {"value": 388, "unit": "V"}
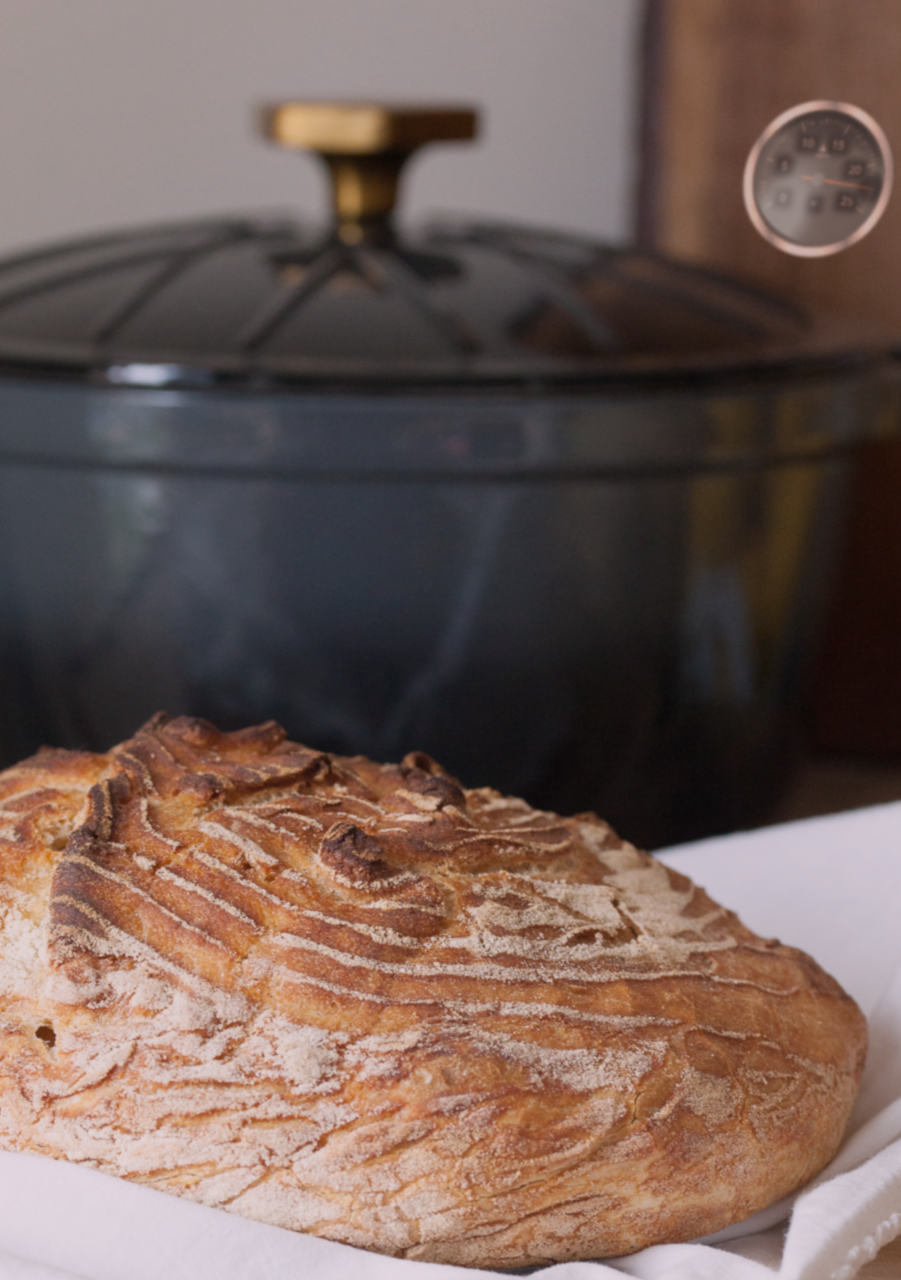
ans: {"value": 22.5, "unit": "V"}
